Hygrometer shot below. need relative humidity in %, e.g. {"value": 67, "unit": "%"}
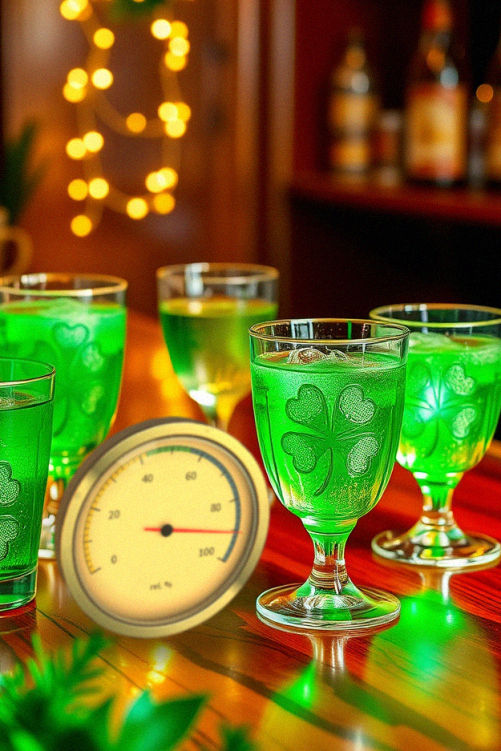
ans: {"value": 90, "unit": "%"}
